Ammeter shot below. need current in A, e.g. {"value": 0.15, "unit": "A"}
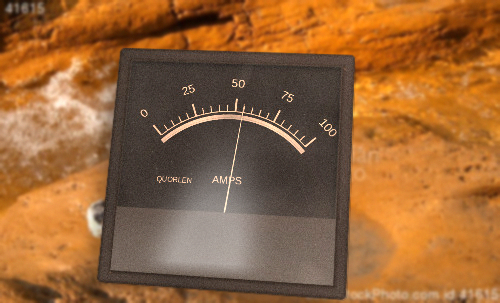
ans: {"value": 55, "unit": "A"}
